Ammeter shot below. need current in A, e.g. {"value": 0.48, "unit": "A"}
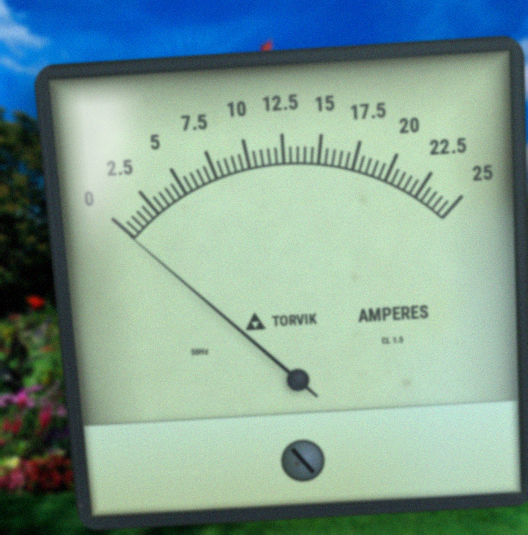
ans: {"value": 0, "unit": "A"}
